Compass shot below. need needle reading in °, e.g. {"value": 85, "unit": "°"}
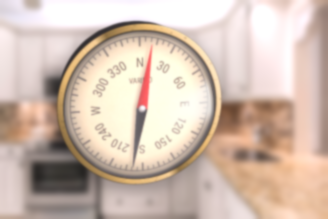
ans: {"value": 10, "unit": "°"}
